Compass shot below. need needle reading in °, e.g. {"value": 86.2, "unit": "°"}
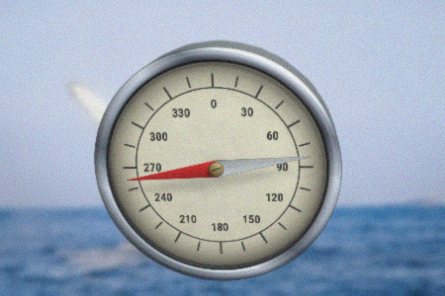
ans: {"value": 262.5, "unit": "°"}
